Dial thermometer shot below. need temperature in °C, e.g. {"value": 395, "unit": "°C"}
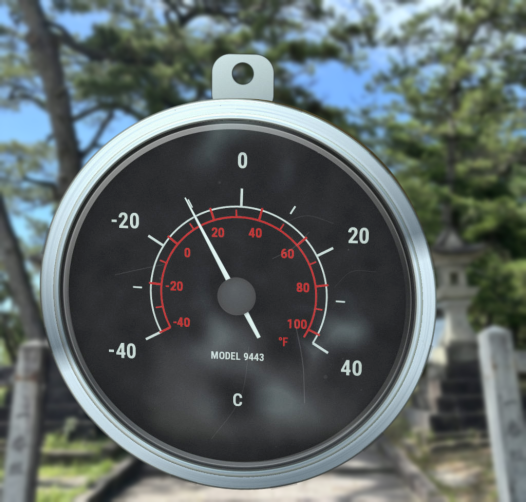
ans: {"value": -10, "unit": "°C"}
